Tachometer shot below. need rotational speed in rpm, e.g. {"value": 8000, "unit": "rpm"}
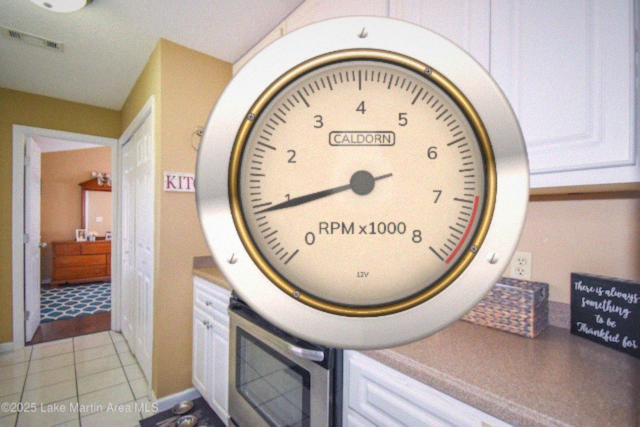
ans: {"value": 900, "unit": "rpm"}
